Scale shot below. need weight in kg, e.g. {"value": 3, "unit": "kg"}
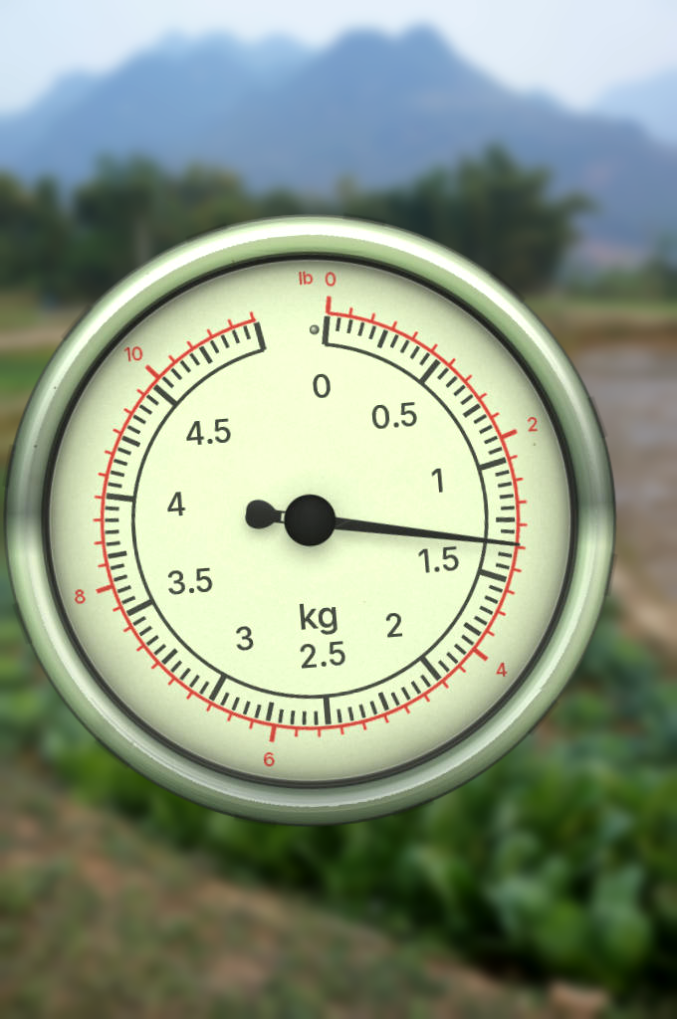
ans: {"value": 1.35, "unit": "kg"}
